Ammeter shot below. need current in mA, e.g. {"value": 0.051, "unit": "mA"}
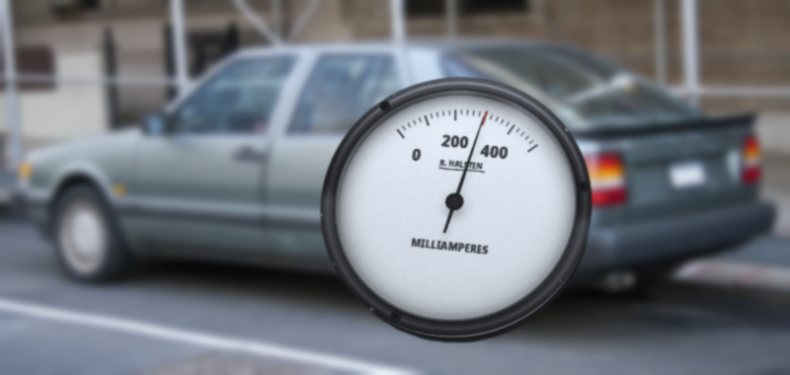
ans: {"value": 300, "unit": "mA"}
